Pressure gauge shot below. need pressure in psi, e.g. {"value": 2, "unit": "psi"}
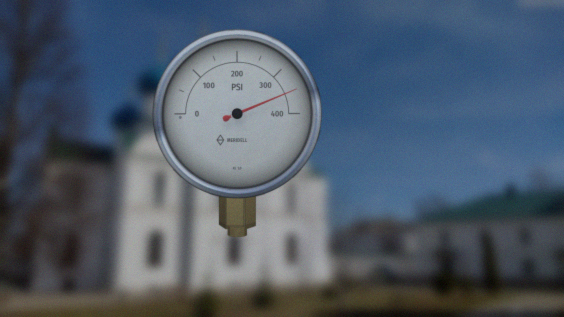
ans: {"value": 350, "unit": "psi"}
